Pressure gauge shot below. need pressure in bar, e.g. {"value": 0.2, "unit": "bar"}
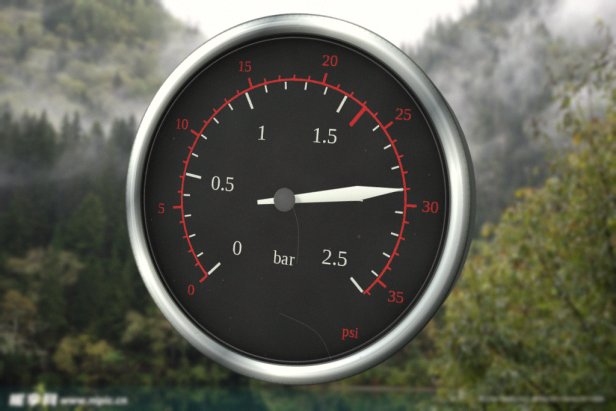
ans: {"value": 2, "unit": "bar"}
